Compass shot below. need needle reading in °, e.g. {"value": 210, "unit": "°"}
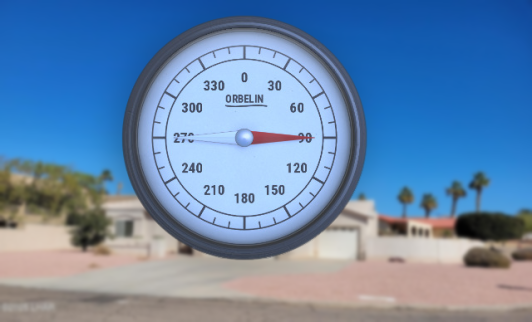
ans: {"value": 90, "unit": "°"}
